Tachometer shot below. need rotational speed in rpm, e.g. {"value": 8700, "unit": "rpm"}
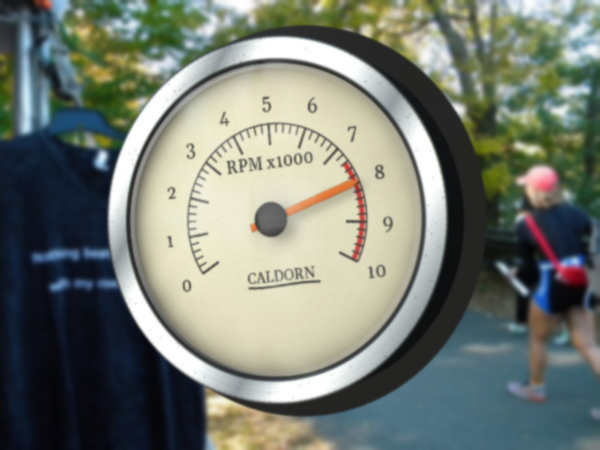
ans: {"value": 8000, "unit": "rpm"}
